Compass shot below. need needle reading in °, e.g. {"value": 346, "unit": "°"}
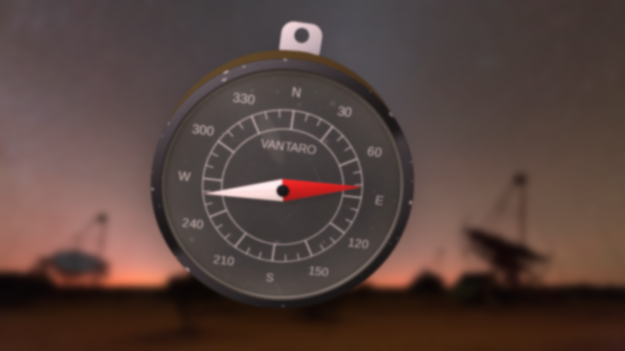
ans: {"value": 80, "unit": "°"}
